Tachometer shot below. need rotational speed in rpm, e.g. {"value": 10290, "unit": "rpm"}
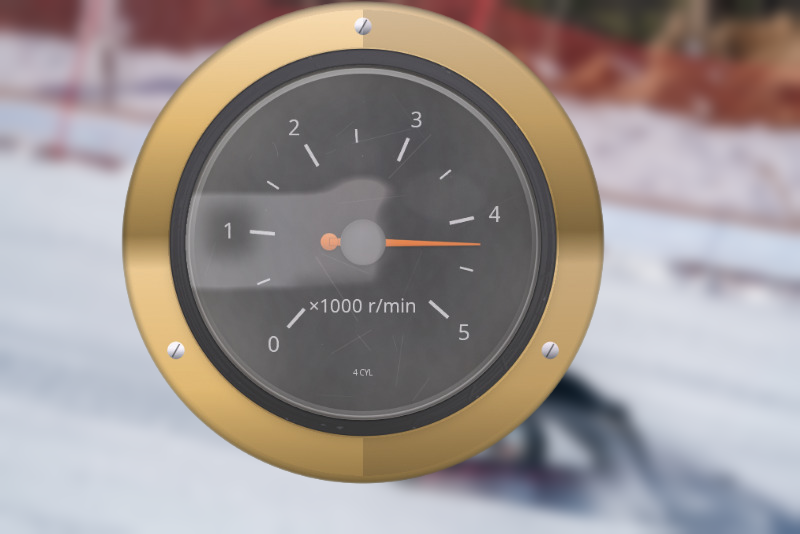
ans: {"value": 4250, "unit": "rpm"}
